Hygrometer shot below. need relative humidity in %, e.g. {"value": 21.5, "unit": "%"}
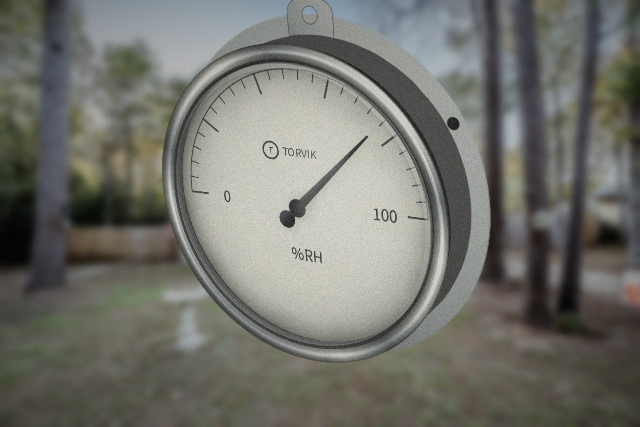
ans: {"value": 76, "unit": "%"}
